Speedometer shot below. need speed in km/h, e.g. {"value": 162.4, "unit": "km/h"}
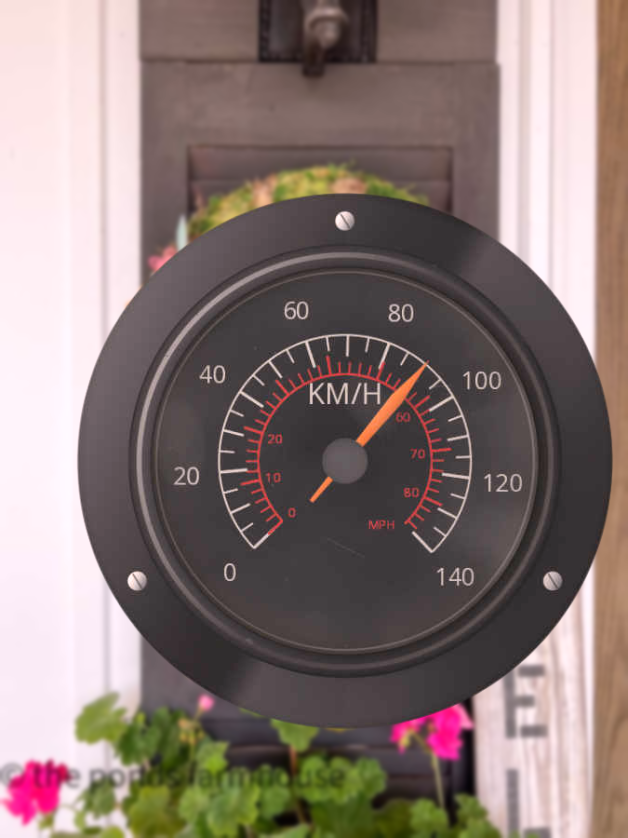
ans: {"value": 90, "unit": "km/h"}
